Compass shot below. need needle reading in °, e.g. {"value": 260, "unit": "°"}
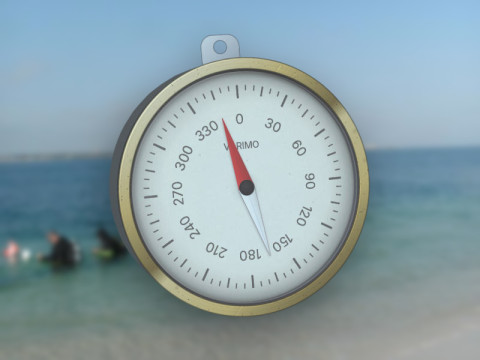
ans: {"value": 345, "unit": "°"}
